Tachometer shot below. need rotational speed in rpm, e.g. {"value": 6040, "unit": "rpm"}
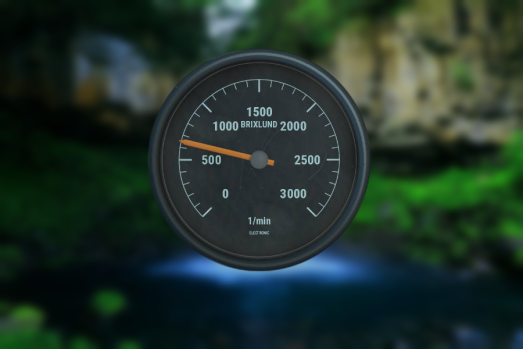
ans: {"value": 650, "unit": "rpm"}
